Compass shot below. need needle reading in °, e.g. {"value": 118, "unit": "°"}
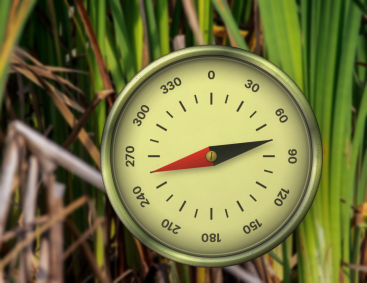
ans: {"value": 255, "unit": "°"}
